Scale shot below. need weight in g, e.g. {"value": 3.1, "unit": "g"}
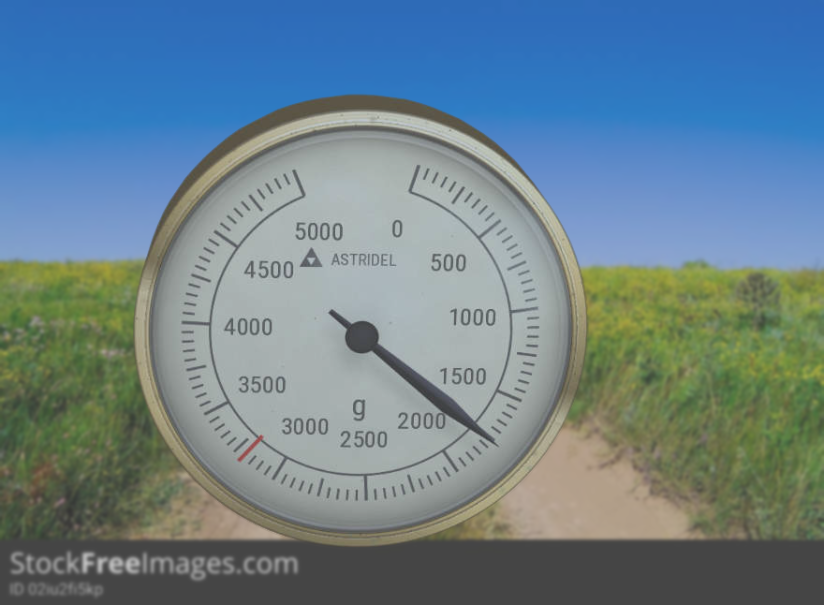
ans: {"value": 1750, "unit": "g"}
